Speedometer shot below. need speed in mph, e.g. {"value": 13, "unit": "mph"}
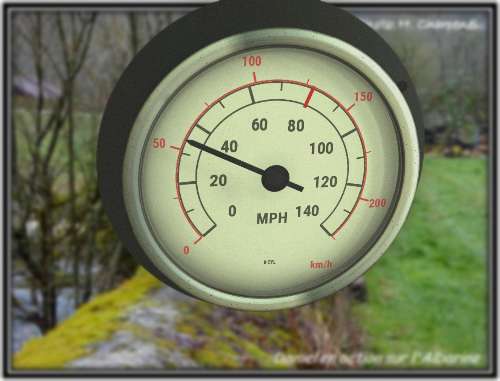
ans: {"value": 35, "unit": "mph"}
